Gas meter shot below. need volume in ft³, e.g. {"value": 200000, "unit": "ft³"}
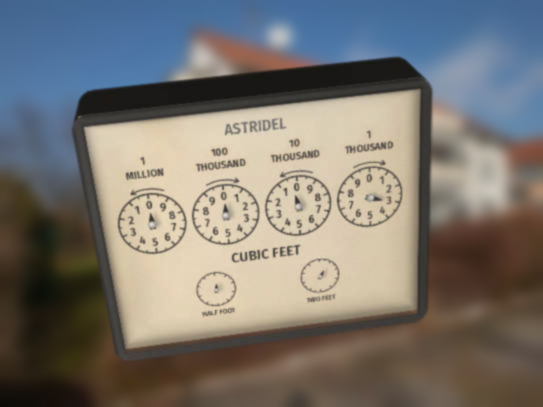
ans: {"value": 300, "unit": "ft³"}
